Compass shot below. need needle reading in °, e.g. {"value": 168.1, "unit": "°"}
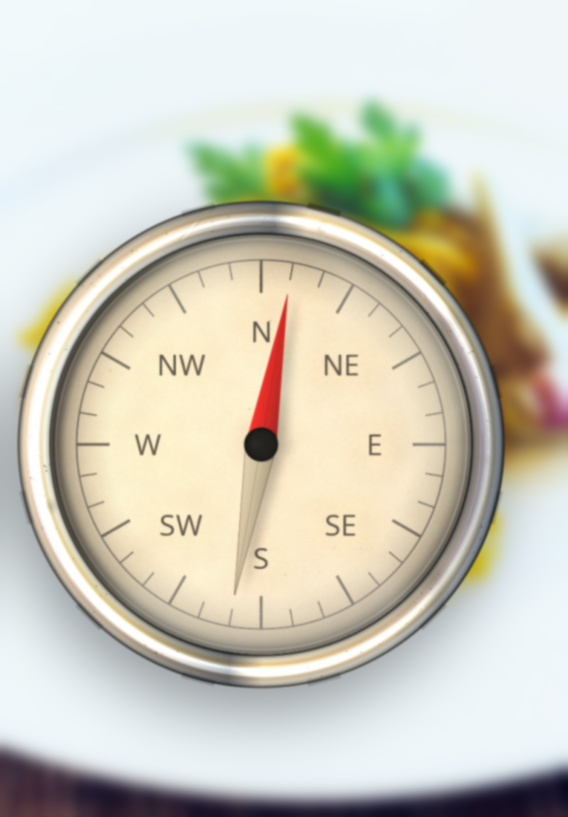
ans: {"value": 10, "unit": "°"}
